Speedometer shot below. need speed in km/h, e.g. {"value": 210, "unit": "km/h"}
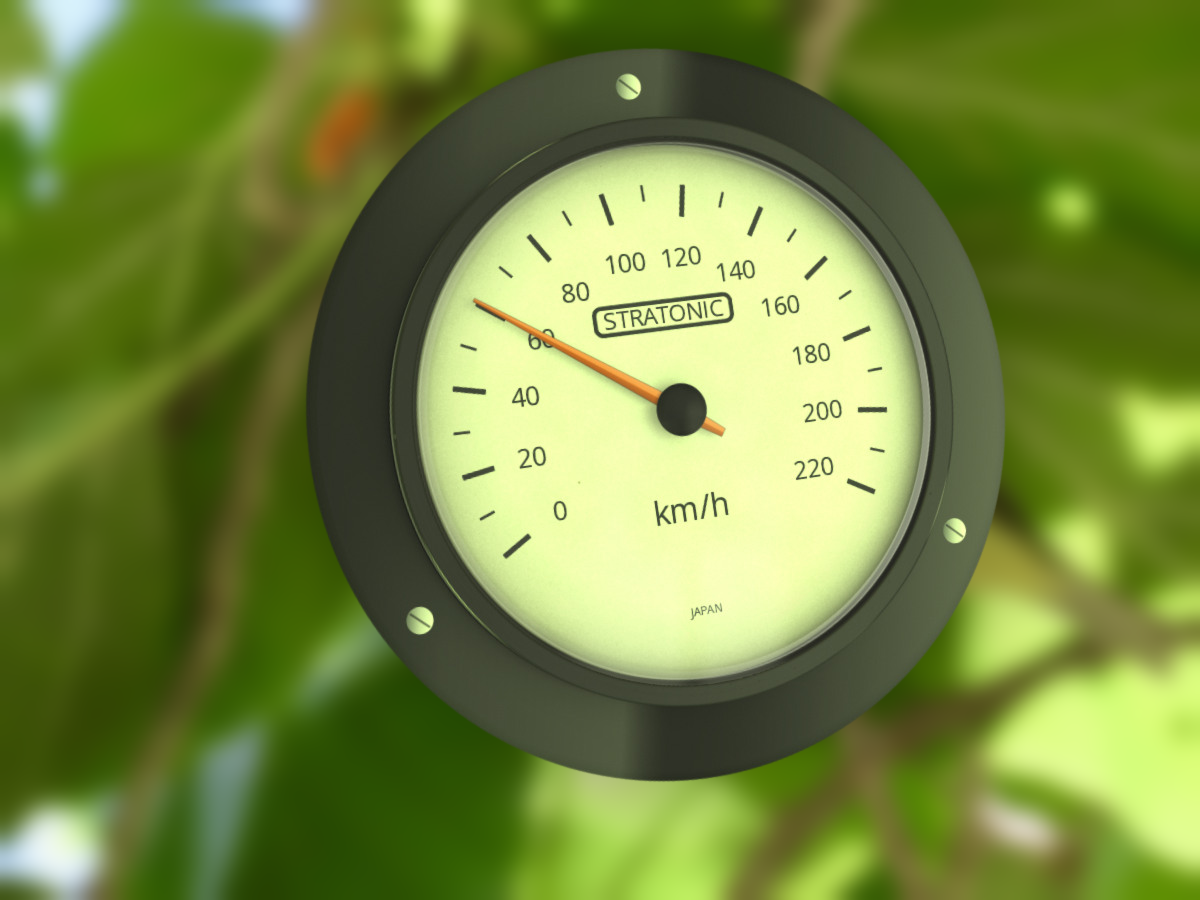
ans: {"value": 60, "unit": "km/h"}
